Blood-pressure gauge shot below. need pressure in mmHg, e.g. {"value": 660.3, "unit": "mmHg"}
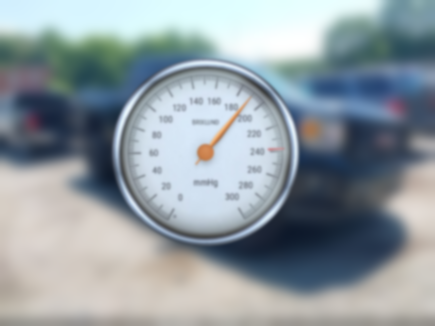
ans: {"value": 190, "unit": "mmHg"}
